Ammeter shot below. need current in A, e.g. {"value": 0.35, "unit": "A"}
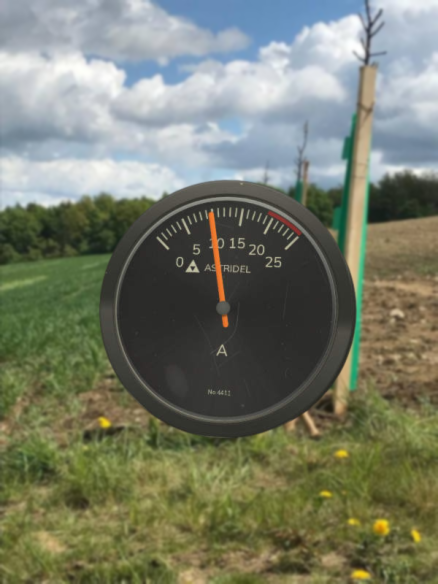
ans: {"value": 10, "unit": "A"}
